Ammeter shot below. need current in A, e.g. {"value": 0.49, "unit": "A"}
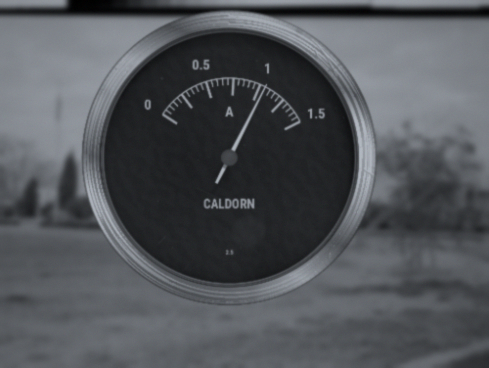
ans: {"value": 1.05, "unit": "A"}
